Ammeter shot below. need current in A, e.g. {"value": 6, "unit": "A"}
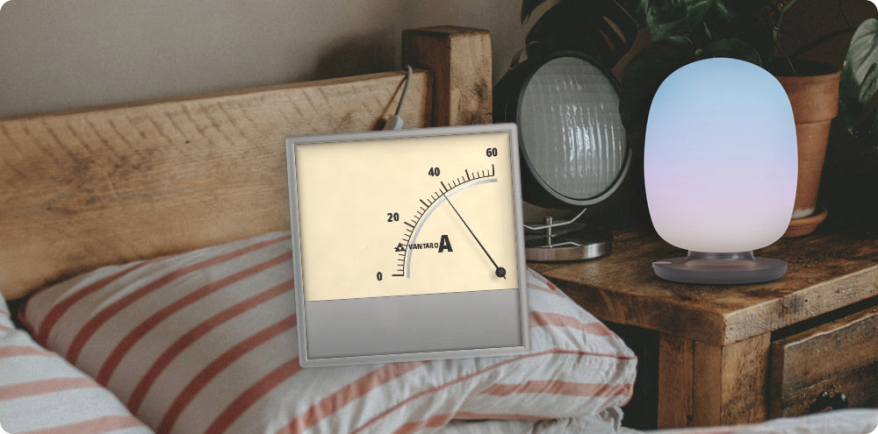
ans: {"value": 38, "unit": "A"}
